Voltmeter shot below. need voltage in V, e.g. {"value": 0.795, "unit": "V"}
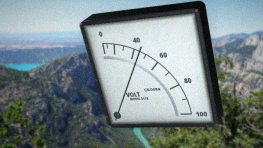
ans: {"value": 45, "unit": "V"}
